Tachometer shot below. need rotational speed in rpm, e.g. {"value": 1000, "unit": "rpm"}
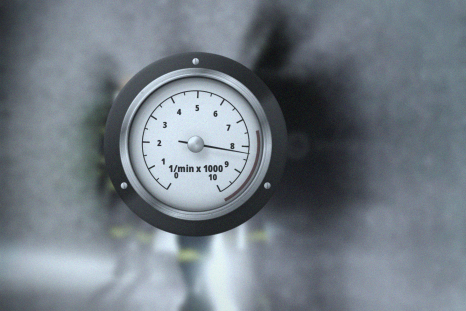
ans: {"value": 8250, "unit": "rpm"}
